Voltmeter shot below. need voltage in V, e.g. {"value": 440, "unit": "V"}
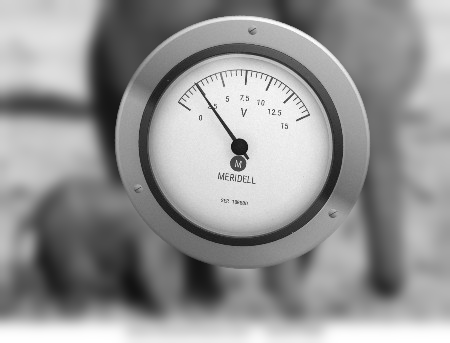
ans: {"value": 2.5, "unit": "V"}
